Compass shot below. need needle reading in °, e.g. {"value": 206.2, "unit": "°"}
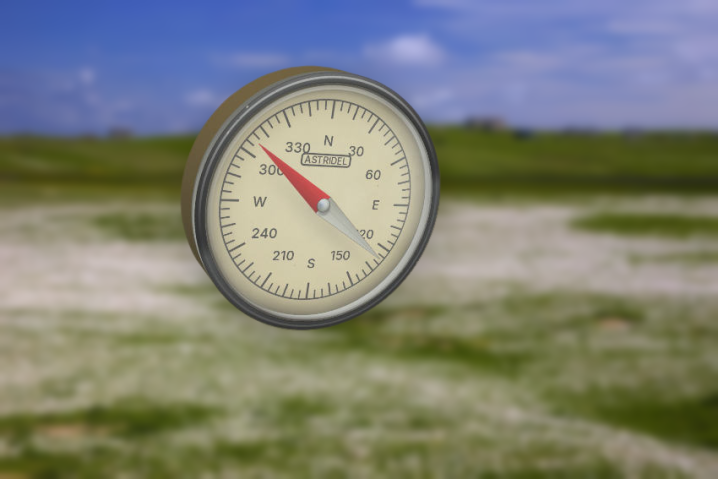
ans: {"value": 307.5, "unit": "°"}
